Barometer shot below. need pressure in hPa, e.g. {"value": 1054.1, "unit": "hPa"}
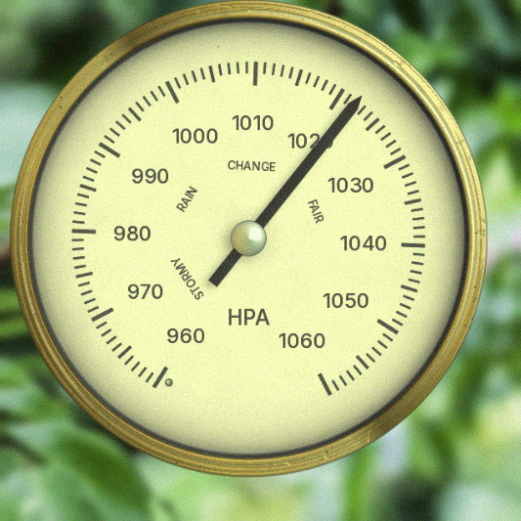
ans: {"value": 1022, "unit": "hPa"}
